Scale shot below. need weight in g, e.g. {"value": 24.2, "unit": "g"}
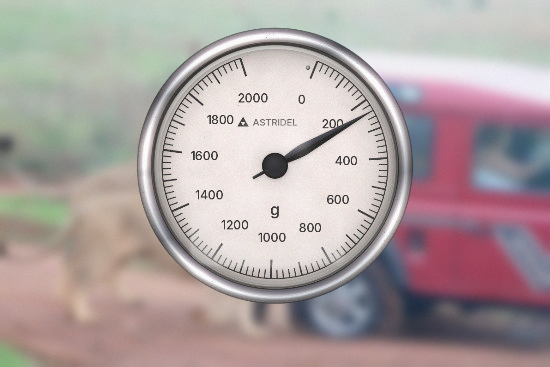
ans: {"value": 240, "unit": "g"}
